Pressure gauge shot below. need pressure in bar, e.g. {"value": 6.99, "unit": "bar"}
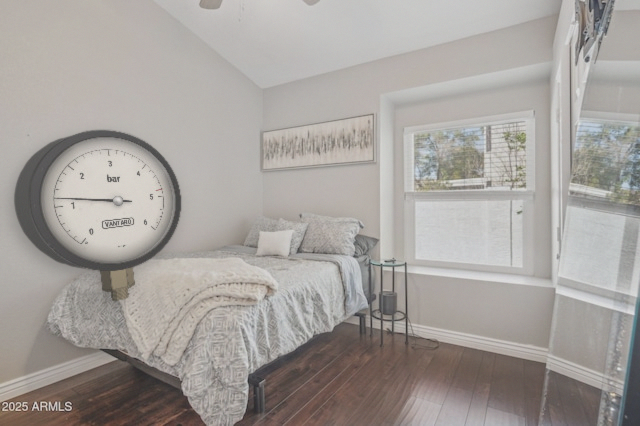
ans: {"value": 1.2, "unit": "bar"}
